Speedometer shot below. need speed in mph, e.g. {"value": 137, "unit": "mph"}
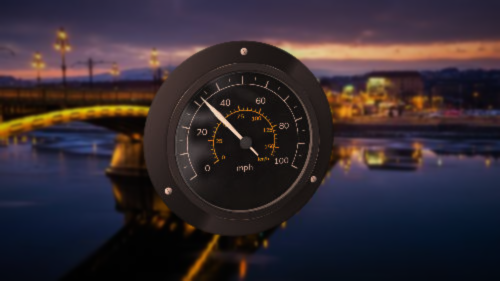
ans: {"value": 32.5, "unit": "mph"}
